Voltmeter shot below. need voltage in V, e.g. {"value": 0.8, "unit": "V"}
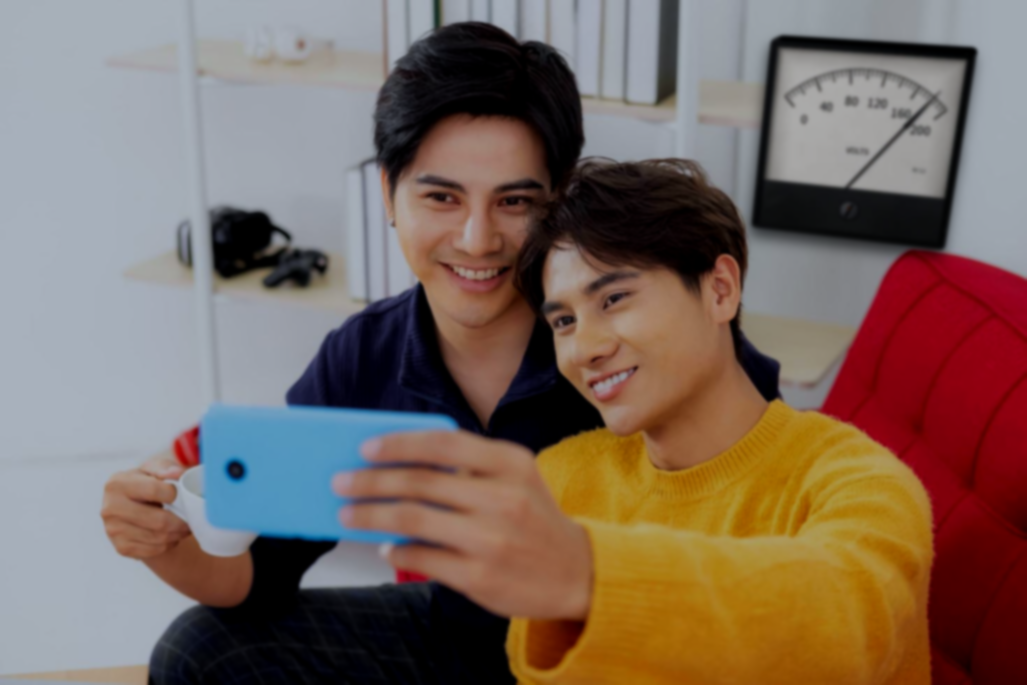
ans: {"value": 180, "unit": "V"}
